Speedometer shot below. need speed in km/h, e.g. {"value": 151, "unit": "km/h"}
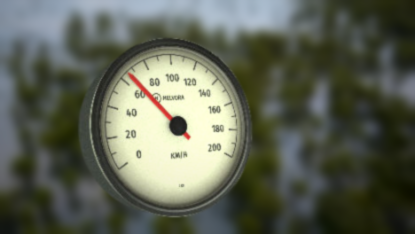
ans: {"value": 65, "unit": "km/h"}
